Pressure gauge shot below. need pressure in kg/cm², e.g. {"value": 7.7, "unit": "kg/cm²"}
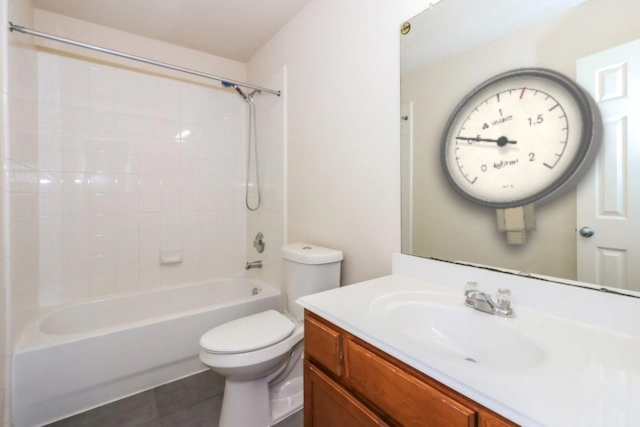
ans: {"value": 0.5, "unit": "kg/cm²"}
